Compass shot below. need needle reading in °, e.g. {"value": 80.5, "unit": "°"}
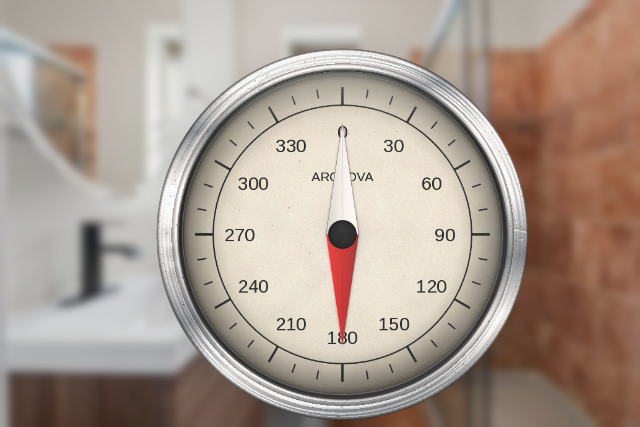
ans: {"value": 180, "unit": "°"}
